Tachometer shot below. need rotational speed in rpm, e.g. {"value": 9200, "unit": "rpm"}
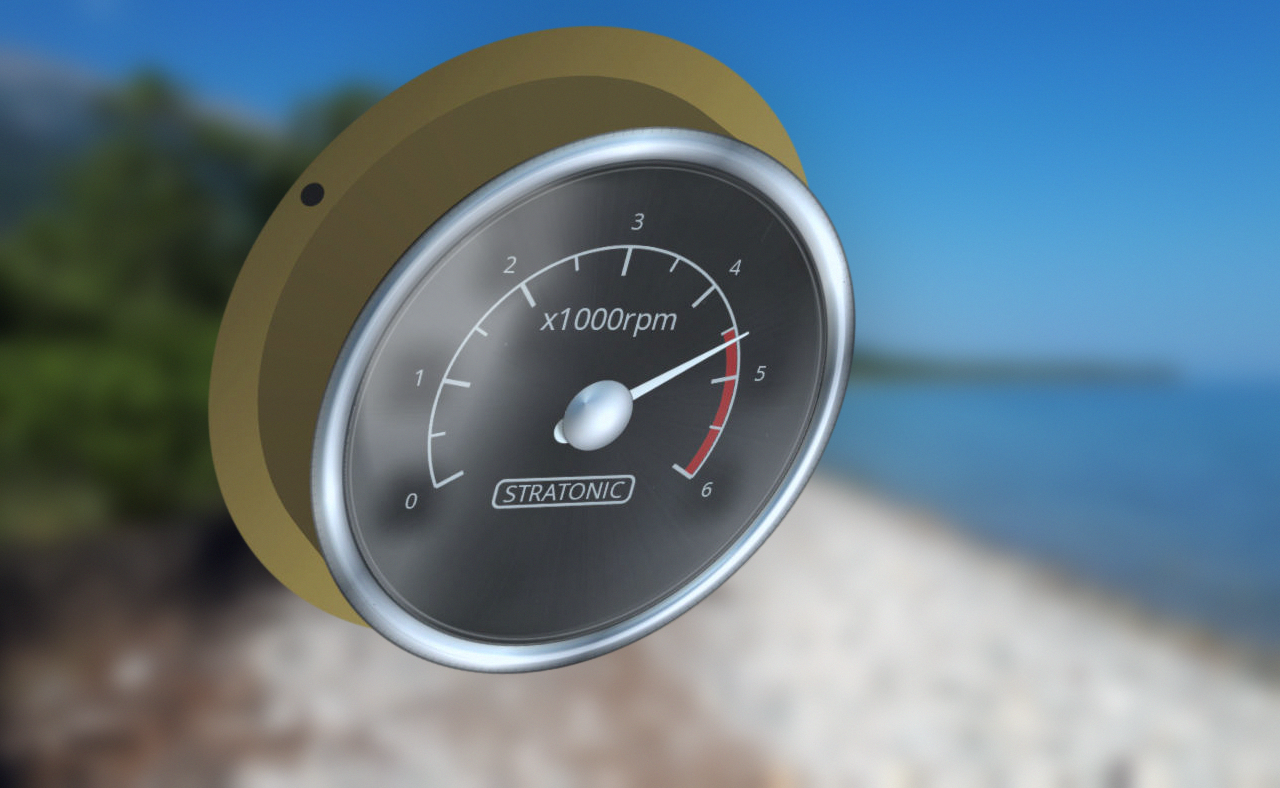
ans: {"value": 4500, "unit": "rpm"}
